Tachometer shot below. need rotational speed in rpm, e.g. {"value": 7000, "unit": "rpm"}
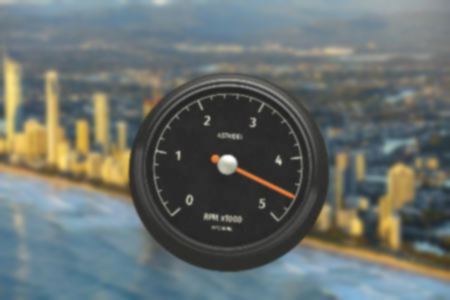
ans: {"value": 4600, "unit": "rpm"}
